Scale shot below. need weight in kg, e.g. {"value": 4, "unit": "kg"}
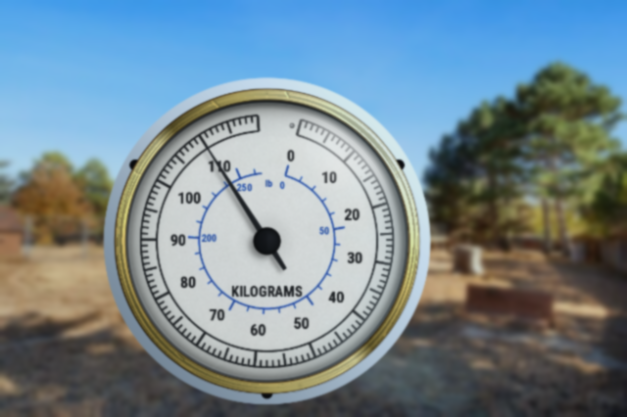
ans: {"value": 110, "unit": "kg"}
